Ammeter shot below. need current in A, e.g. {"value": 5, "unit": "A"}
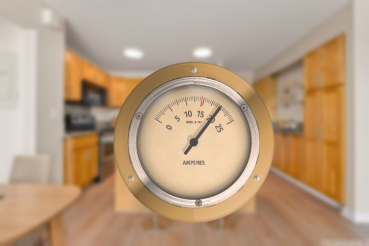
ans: {"value": 20, "unit": "A"}
